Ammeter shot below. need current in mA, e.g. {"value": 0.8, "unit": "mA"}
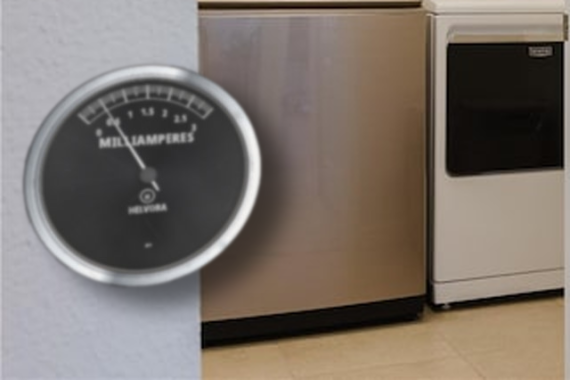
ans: {"value": 0.5, "unit": "mA"}
